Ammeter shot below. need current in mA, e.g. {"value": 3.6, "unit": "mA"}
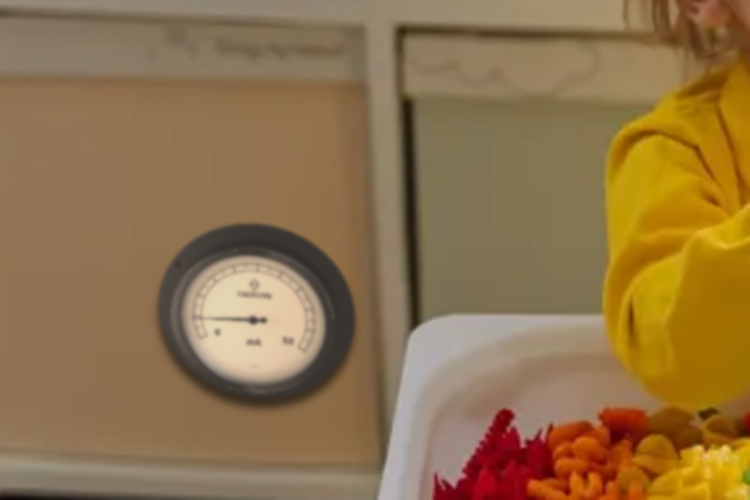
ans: {"value": 5, "unit": "mA"}
